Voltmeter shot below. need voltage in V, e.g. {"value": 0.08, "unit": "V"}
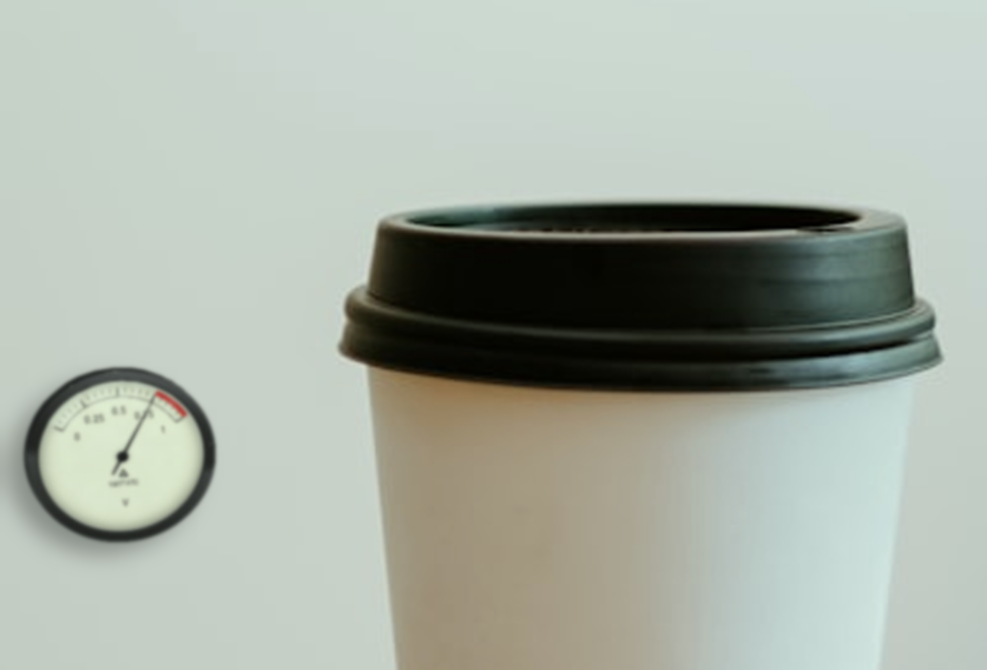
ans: {"value": 0.75, "unit": "V"}
